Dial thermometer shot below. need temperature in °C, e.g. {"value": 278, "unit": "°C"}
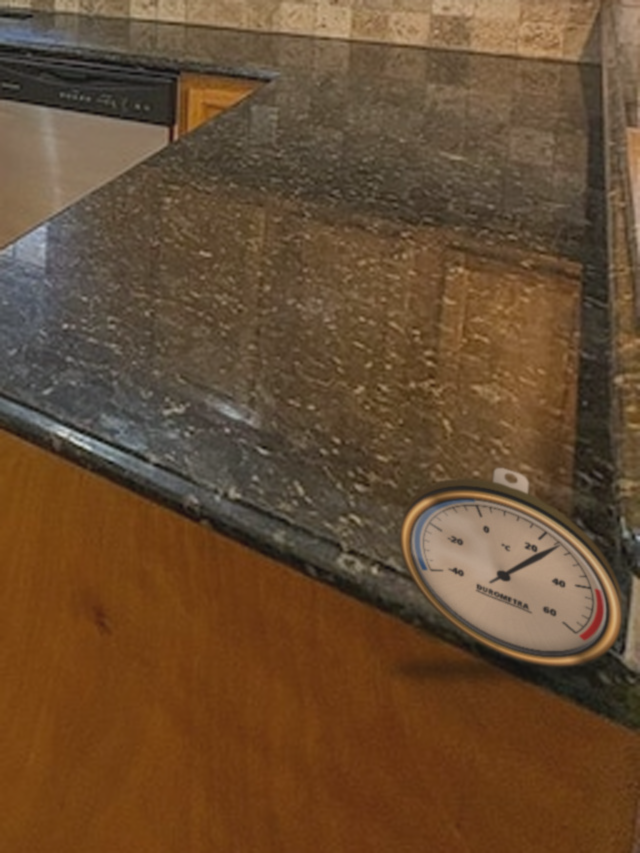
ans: {"value": 24, "unit": "°C"}
